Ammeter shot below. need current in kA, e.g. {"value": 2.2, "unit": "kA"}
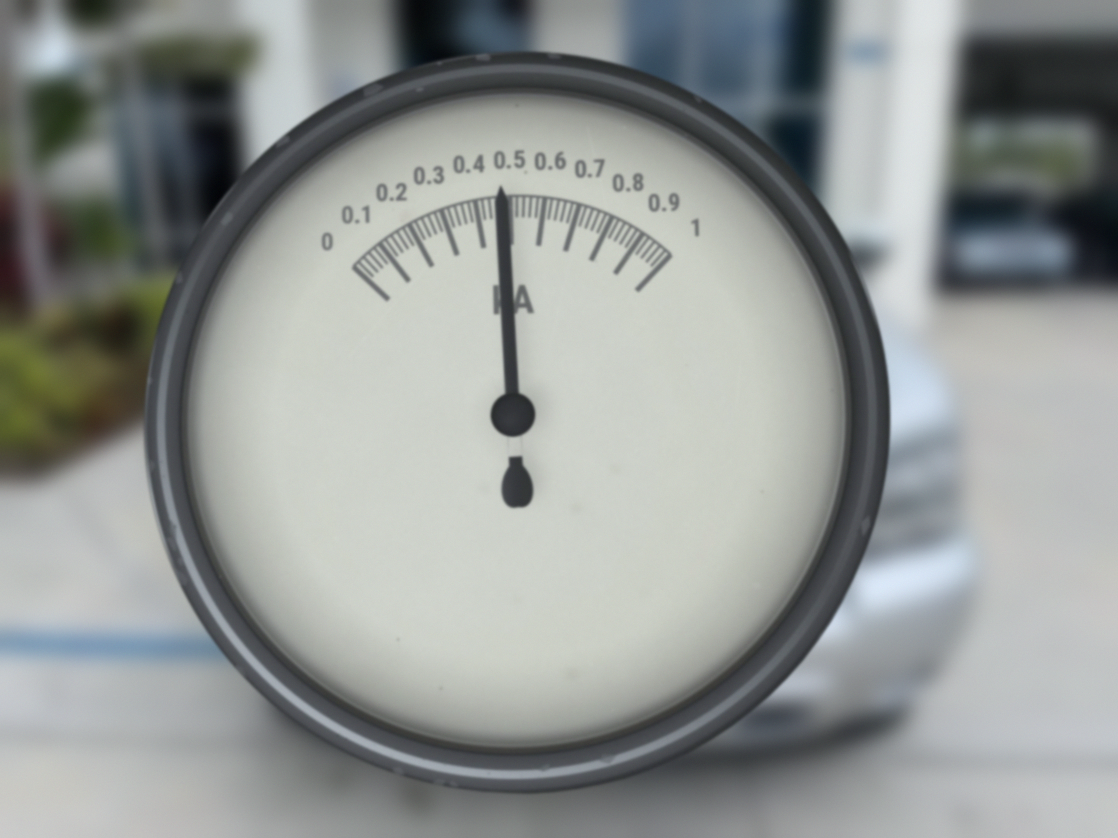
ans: {"value": 0.48, "unit": "kA"}
